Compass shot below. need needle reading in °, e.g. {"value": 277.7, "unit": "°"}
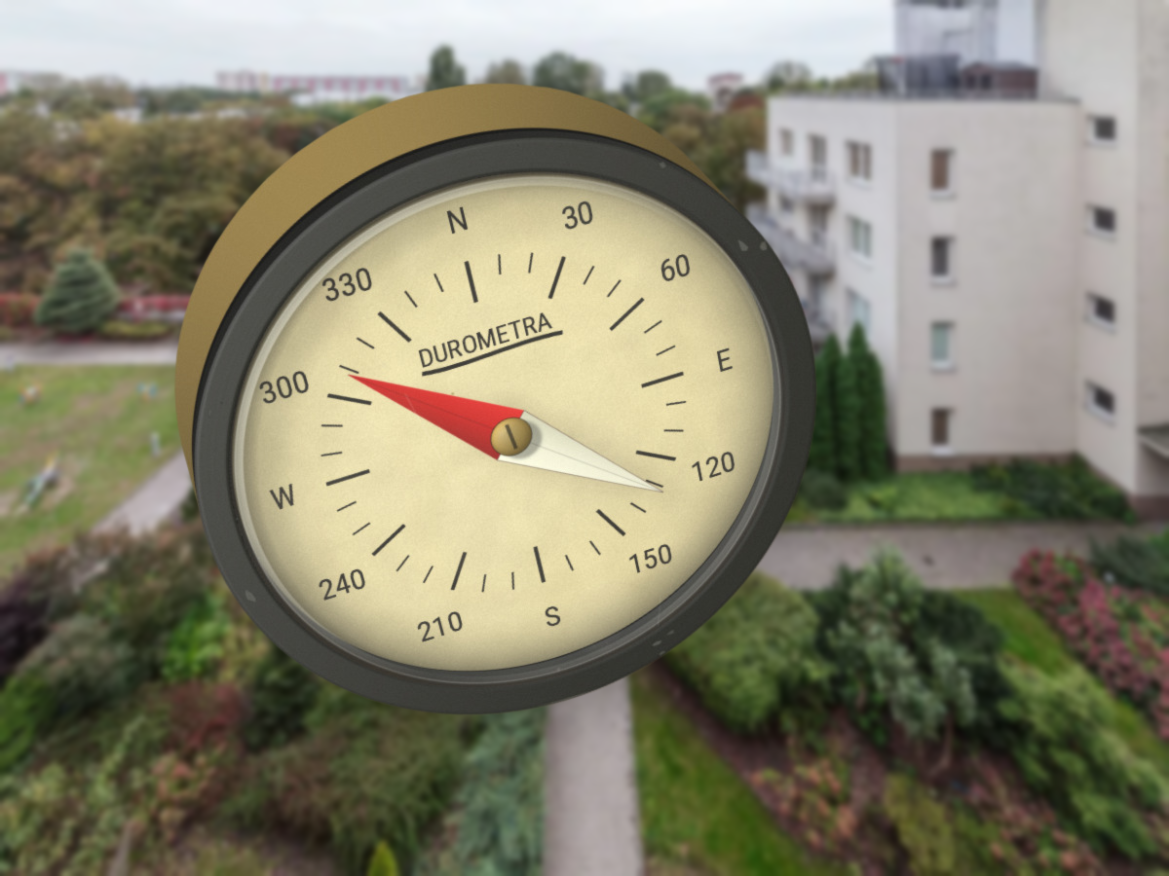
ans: {"value": 310, "unit": "°"}
